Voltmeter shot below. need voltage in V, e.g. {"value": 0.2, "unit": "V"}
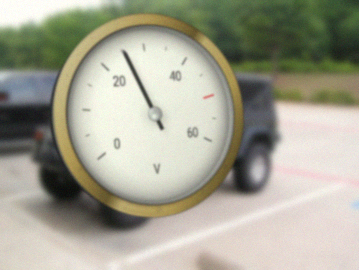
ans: {"value": 25, "unit": "V"}
